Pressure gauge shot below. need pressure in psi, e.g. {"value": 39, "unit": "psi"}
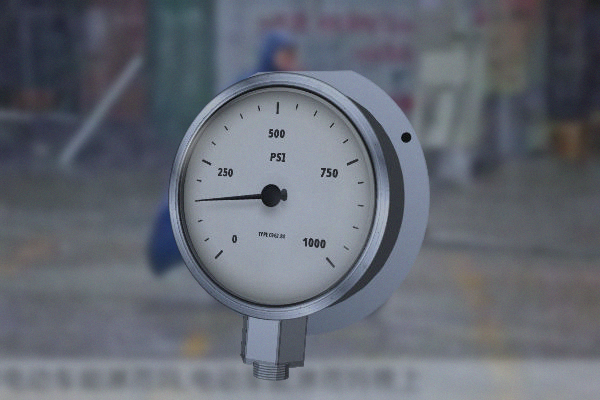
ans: {"value": 150, "unit": "psi"}
